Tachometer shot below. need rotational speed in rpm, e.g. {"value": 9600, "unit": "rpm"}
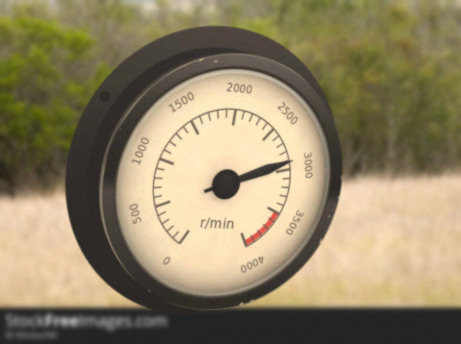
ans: {"value": 2900, "unit": "rpm"}
